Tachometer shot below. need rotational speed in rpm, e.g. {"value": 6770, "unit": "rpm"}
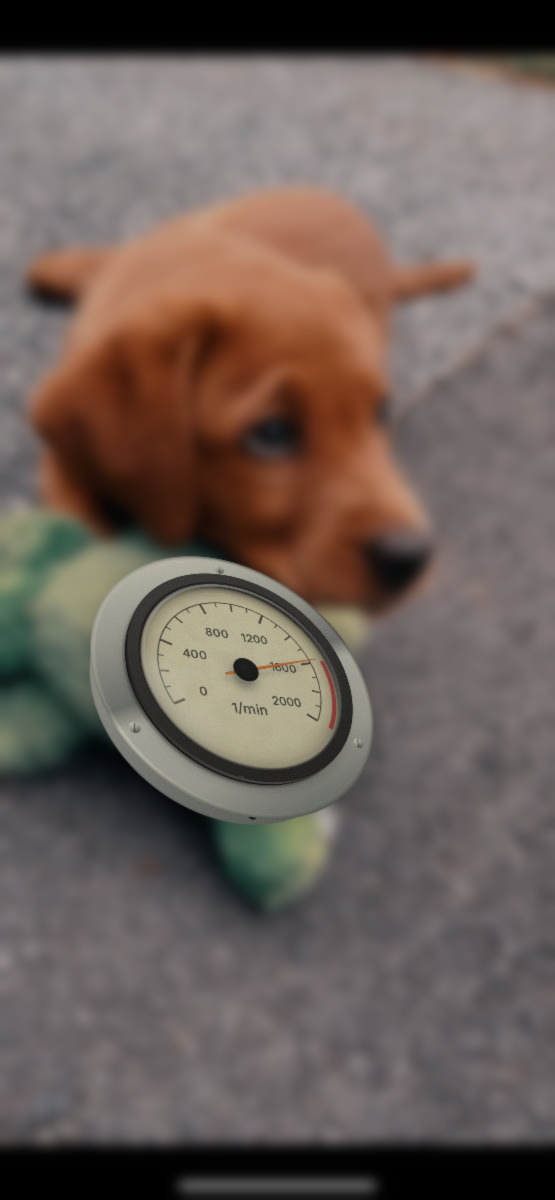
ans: {"value": 1600, "unit": "rpm"}
